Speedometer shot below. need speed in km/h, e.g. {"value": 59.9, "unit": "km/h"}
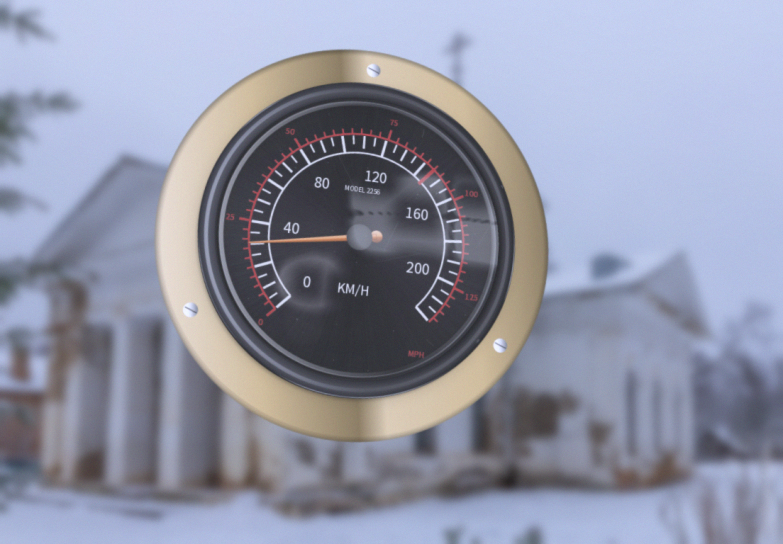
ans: {"value": 30, "unit": "km/h"}
